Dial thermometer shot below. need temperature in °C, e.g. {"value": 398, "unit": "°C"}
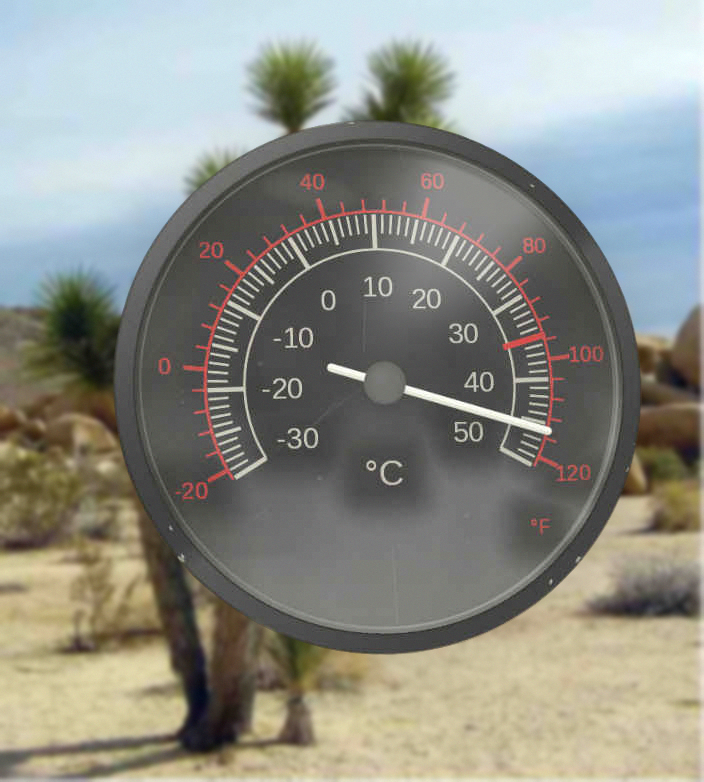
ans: {"value": 46, "unit": "°C"}
